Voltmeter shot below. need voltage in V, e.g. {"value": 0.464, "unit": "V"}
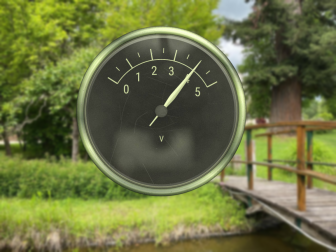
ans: {"value": 4, "unit": "V"}
